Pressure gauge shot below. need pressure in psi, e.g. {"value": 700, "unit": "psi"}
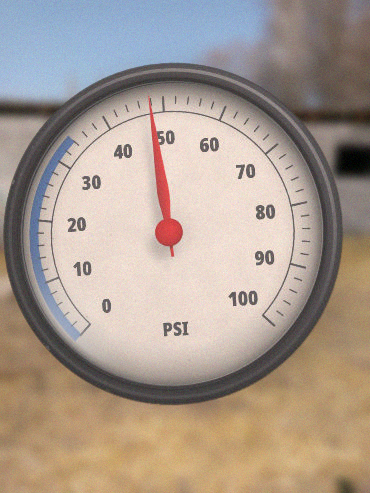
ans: {"value": 48, "unit": "psi"}
